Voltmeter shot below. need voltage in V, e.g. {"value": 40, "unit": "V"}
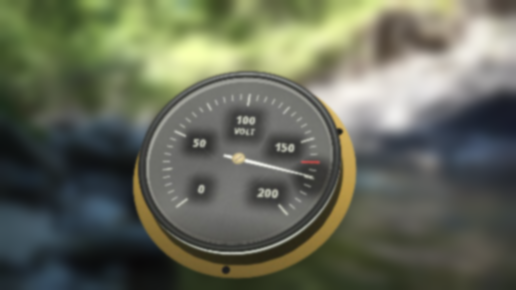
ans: {"value": 175, "unit": "V"}
